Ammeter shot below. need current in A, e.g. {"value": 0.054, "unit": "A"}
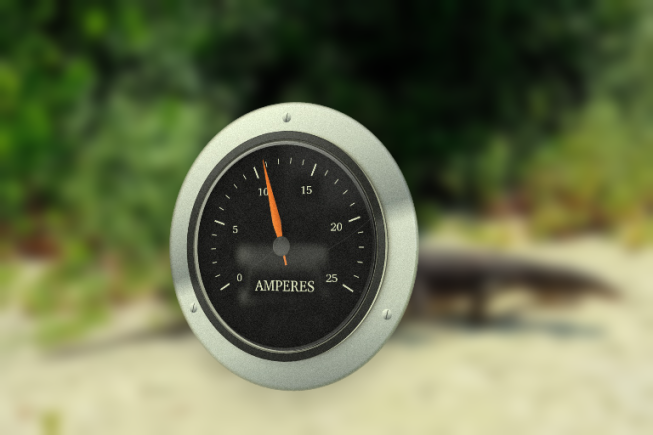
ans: {"value": 11, "unit": "A"}
